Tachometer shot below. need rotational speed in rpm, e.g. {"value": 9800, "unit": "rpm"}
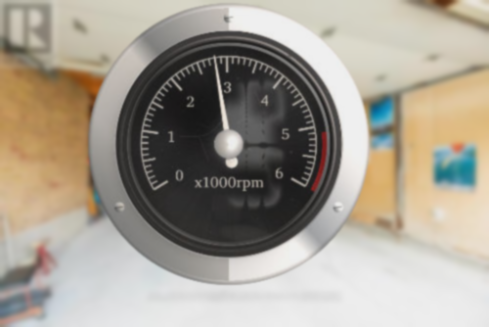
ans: {"value": 2800, "unit": "rpm"}
